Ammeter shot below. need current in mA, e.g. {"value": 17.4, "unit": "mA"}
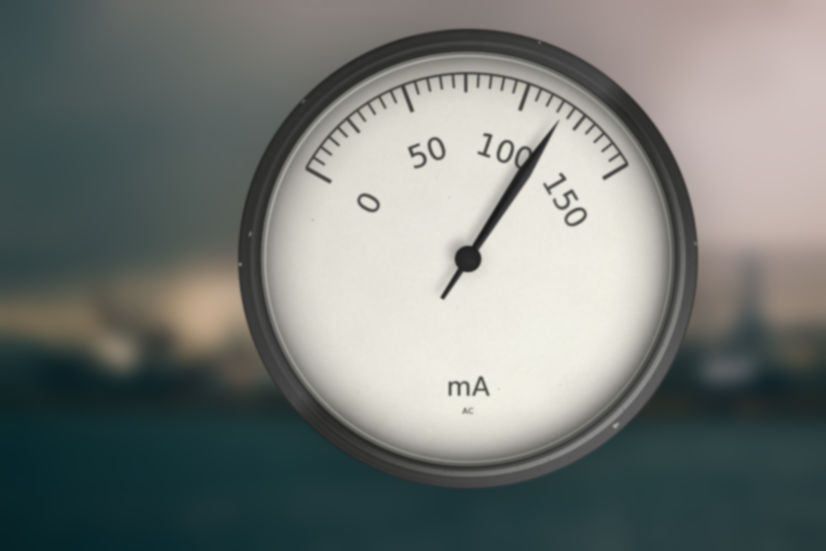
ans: {"value": 117.5, "unit": "mA"}
